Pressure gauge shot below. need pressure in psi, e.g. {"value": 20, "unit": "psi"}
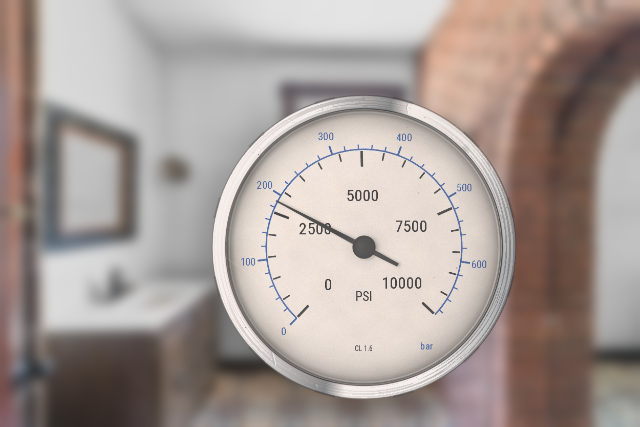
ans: {"value": 2750, "unit": "psi"}
